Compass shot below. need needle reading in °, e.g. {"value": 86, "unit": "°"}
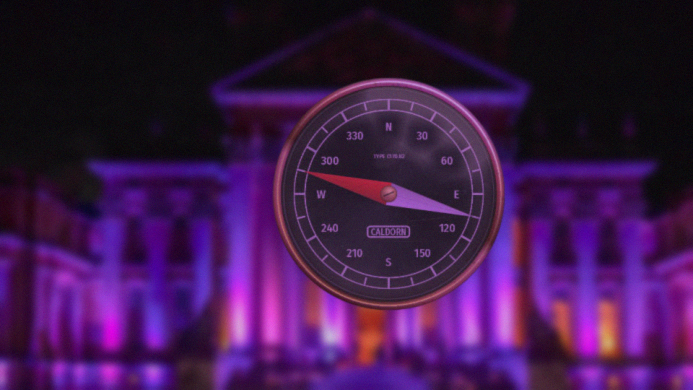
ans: {"value": 285, "unit": "°"}
